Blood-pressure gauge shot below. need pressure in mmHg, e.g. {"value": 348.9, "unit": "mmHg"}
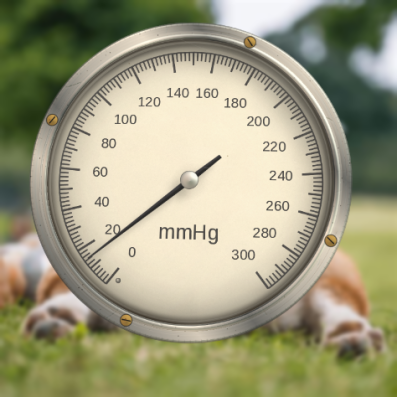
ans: {"value": 14, "unit": "mmHg"}
